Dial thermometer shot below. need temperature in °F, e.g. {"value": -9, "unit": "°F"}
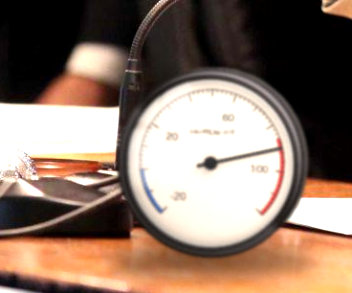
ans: {"value": 90, "unit": "°F"}
